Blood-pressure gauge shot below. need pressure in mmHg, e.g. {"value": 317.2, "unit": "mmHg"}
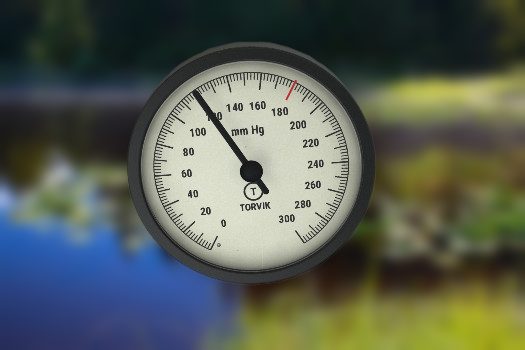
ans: {"value": 120, "unit": "mmHg"}
